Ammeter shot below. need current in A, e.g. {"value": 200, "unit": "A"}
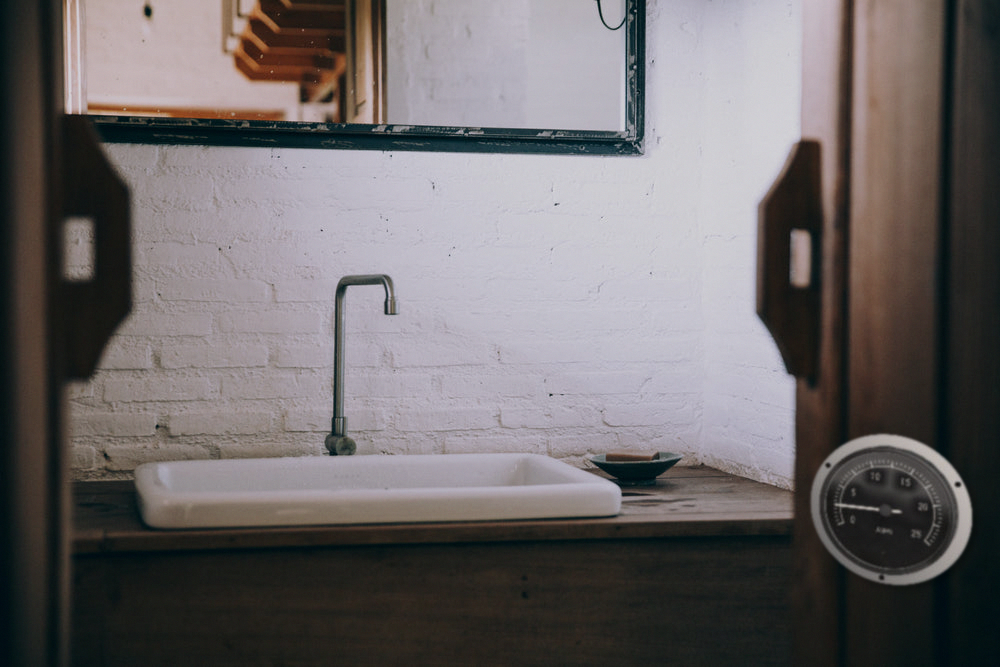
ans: {"value": 2.5, "unit": "A"}
